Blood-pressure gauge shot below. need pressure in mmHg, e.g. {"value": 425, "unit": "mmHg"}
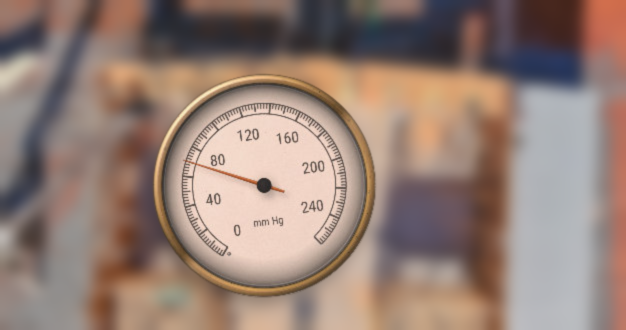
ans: {"value": 70, "unit": "mmHg"}
